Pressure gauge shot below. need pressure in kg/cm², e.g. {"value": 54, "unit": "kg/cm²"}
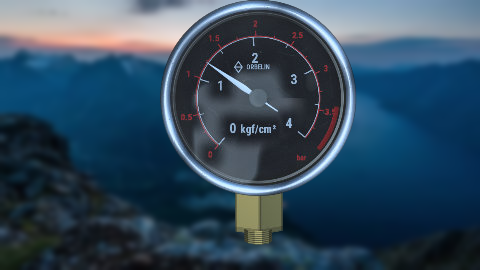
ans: {"value": 1.25, "unit": "kg/cm²"}
